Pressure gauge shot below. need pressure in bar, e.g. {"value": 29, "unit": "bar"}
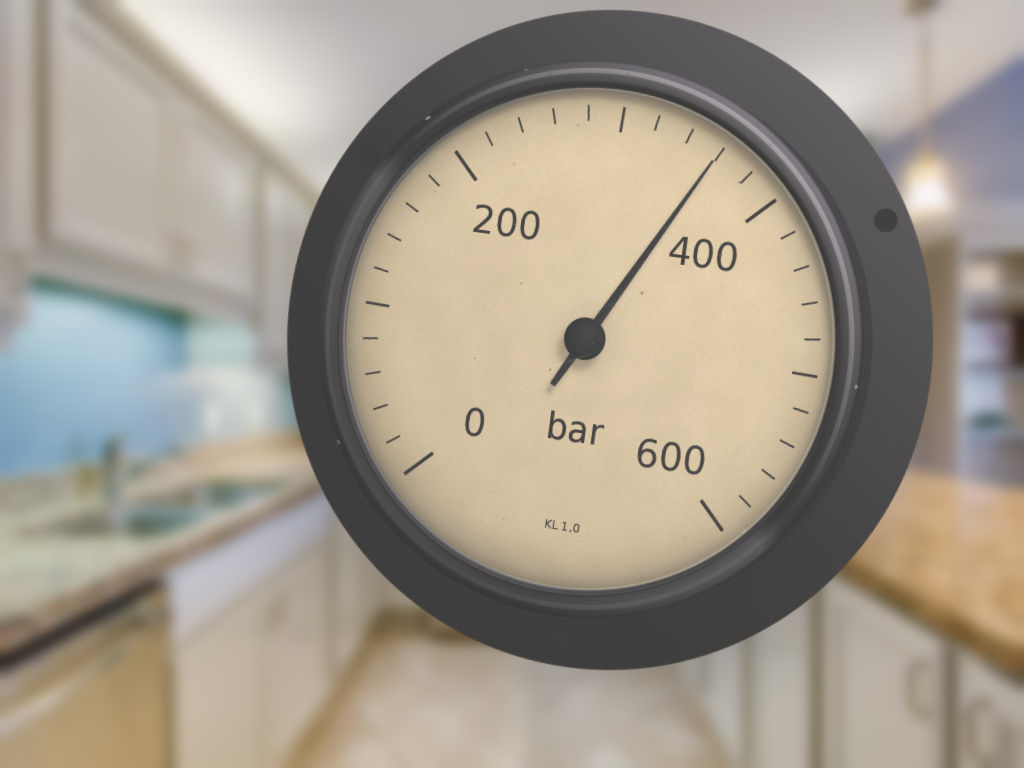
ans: {"value": 360, "unit": "bar"}
